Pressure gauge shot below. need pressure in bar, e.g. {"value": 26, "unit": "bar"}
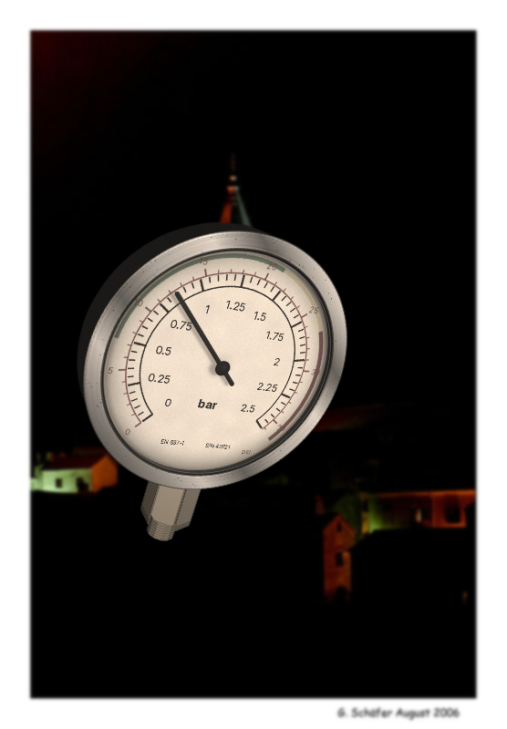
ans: {"value": 0.85, "unit": "bar"}
